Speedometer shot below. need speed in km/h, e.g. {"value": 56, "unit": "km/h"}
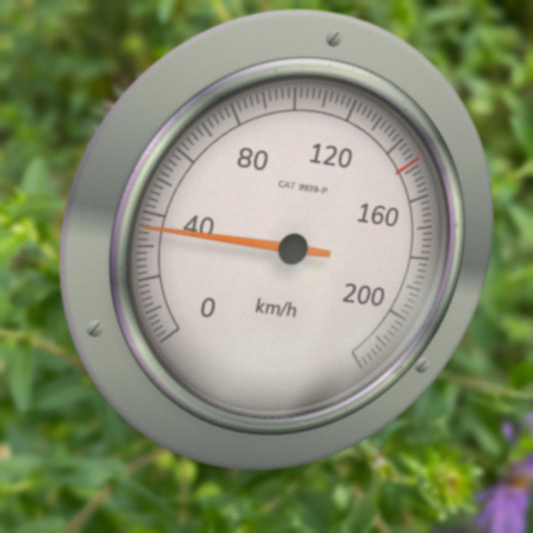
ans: {"value": 36, "unit": "km/h"}
